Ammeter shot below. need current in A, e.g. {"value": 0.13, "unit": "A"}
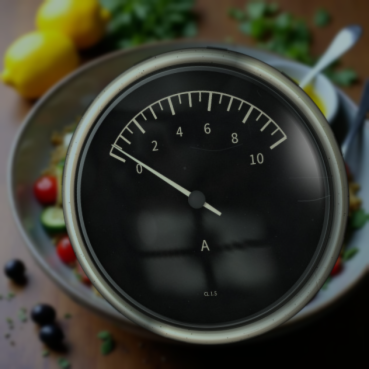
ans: {"value": 0.5, "unit": "A"}
